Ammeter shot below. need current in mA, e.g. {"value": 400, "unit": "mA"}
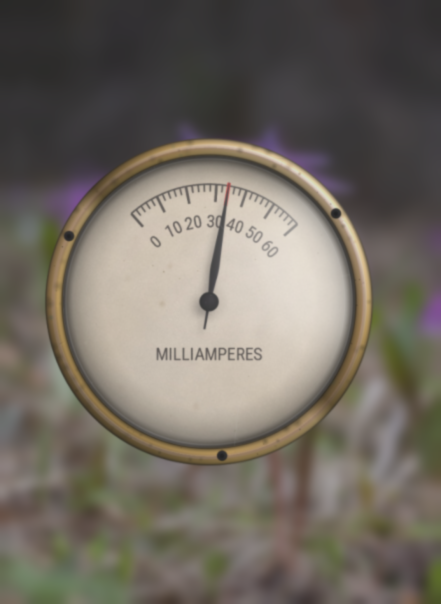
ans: {"value": 34, "unit": "mA"}
